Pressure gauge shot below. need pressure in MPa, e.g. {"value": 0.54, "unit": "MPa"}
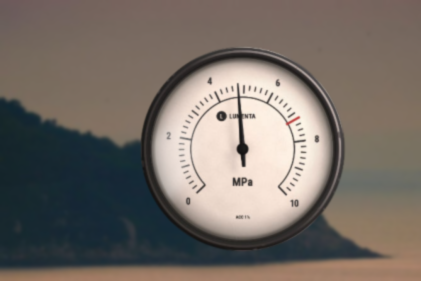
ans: {"value": 4.8, "unit": "MPa"}
